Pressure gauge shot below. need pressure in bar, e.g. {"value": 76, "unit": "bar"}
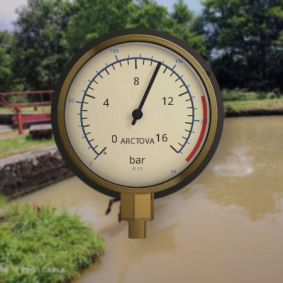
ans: {"value": 9.5, "unit": "bar"}
